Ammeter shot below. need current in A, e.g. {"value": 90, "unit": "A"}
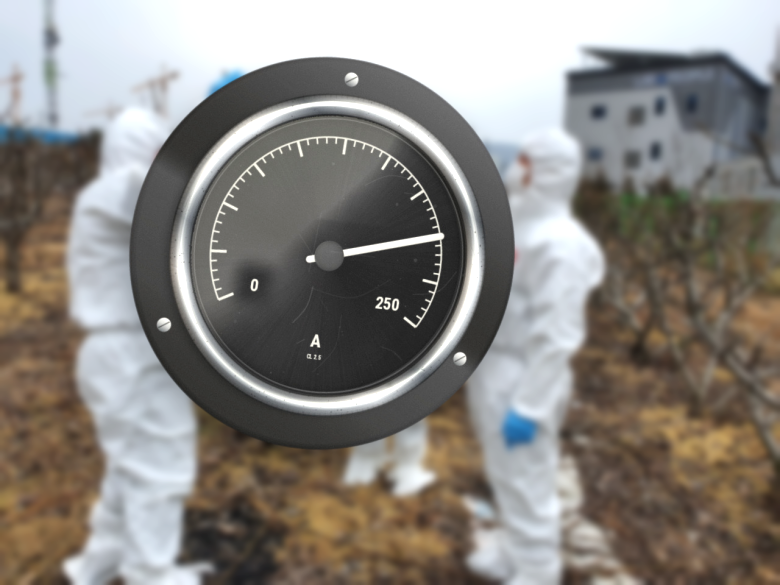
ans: {"value": 200, "unit": "A"}
